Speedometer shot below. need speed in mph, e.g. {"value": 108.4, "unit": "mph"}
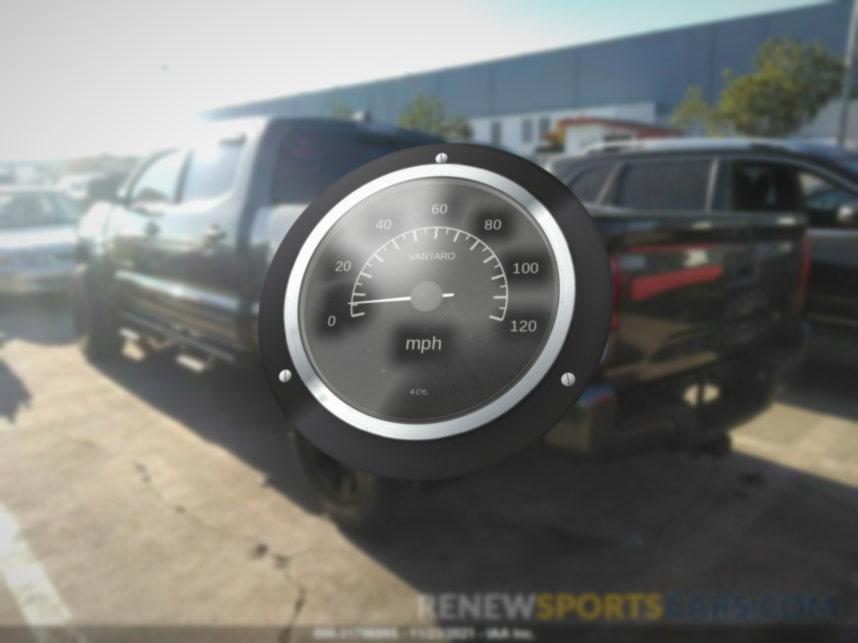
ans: {"value": 5, "unit": "mph"}
